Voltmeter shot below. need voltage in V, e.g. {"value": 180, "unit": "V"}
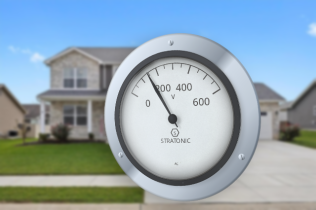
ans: {"value": 150, "unit": "V"}
